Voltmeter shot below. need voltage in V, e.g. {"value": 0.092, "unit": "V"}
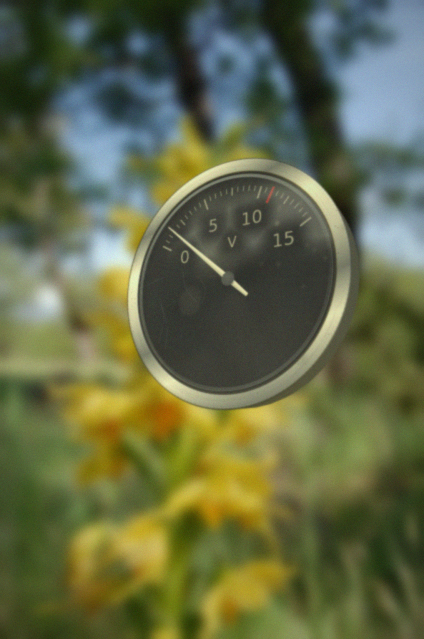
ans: {"value": 1.5, "unit": "V"}
